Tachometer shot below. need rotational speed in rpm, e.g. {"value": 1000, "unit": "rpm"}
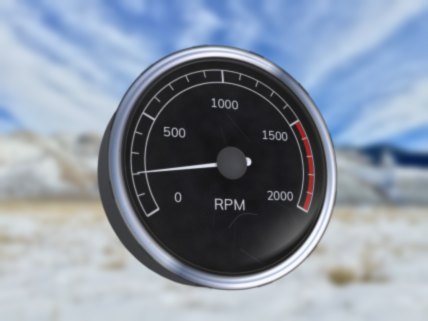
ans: {"value": 200, "unit": "rpm"}
